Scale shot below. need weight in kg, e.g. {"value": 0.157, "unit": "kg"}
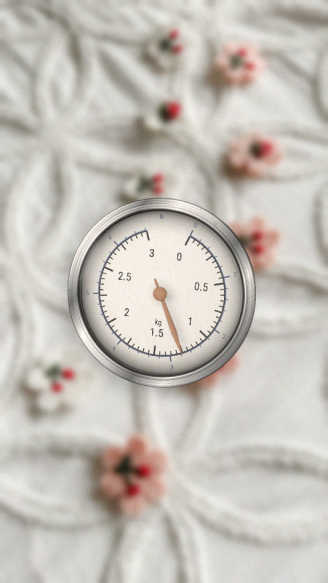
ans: {"value": 1.25, "unit": "kg"}
